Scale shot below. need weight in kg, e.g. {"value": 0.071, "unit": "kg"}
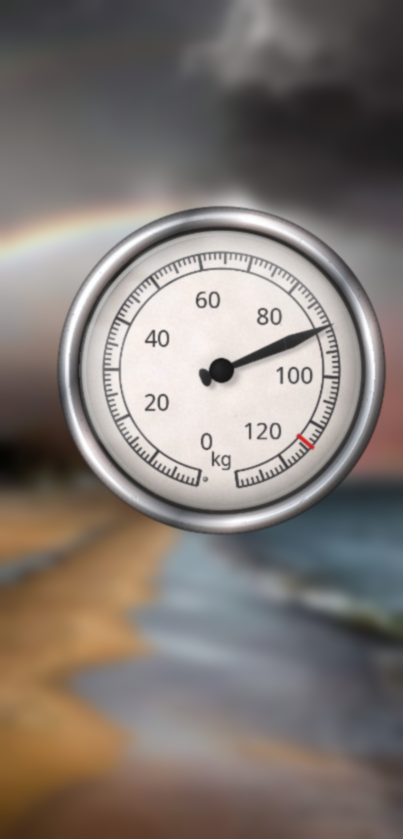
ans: {"value": 90, "unit": "kg"}
